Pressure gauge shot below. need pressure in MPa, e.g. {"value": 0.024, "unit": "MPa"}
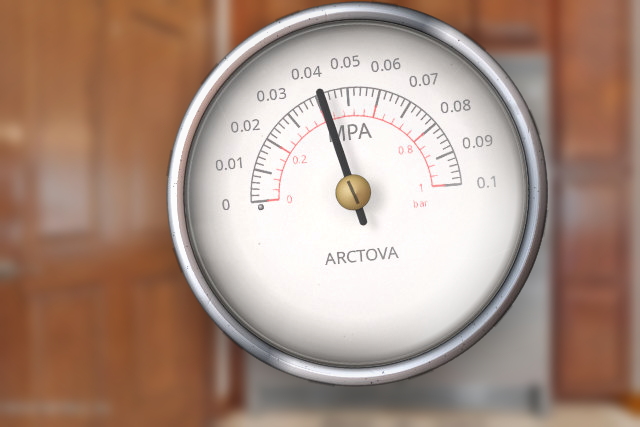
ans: {"value": 0.042, "unit": "MPa"}
